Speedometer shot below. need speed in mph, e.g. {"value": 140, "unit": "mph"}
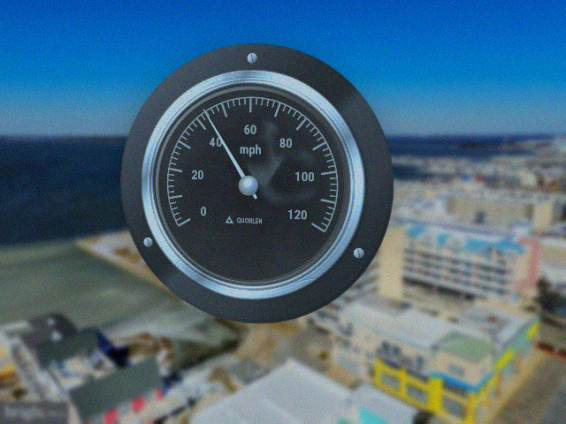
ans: {"value": 44, "unit": "mph"}
